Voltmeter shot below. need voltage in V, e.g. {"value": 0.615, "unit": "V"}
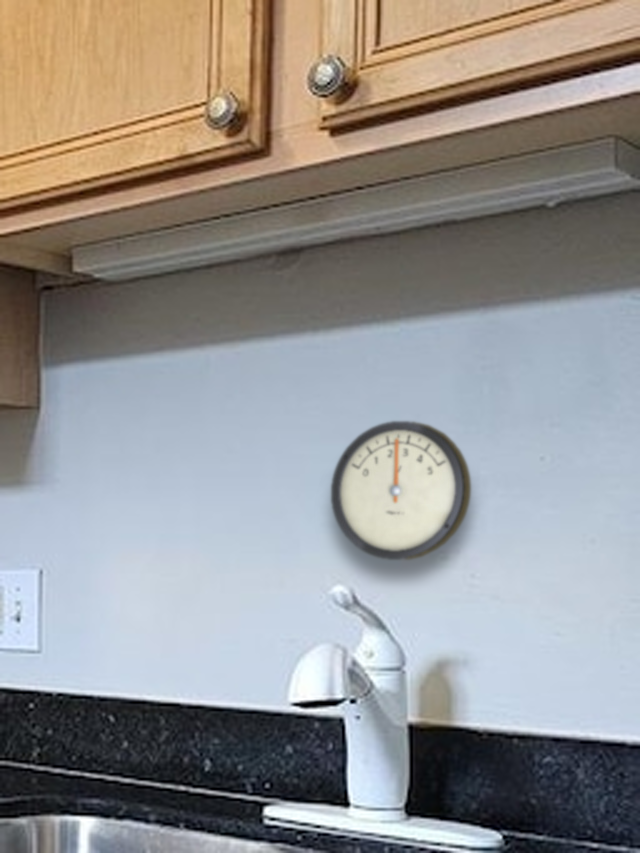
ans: {"value": 2.5, "unit": "V"}
